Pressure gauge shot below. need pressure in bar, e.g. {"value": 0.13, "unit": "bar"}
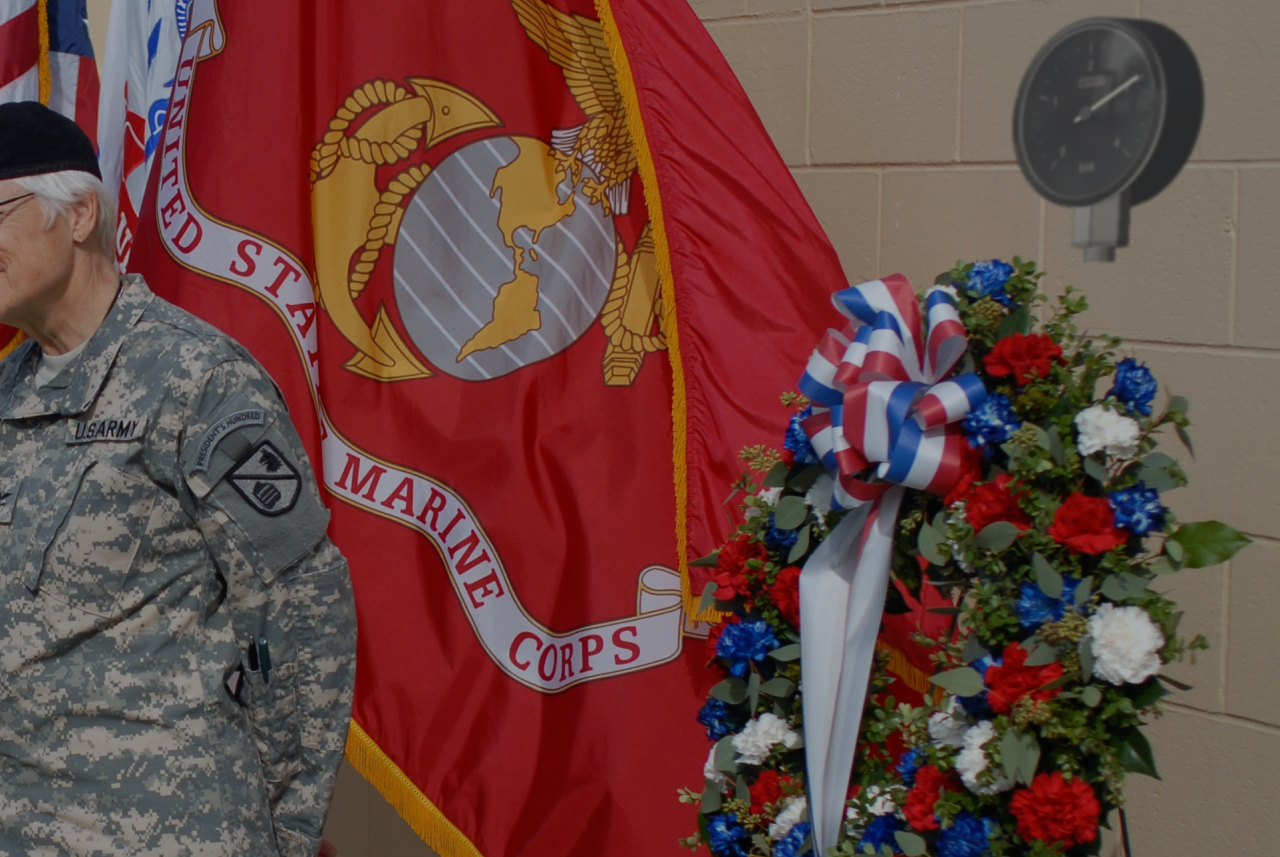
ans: {"value": 3, "unit": "bar"}
